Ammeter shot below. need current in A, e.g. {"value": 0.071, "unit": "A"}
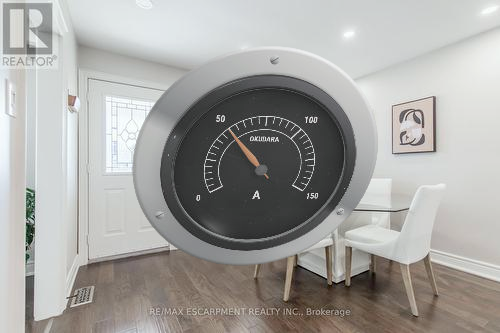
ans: {"value": 50, "unit": "A"}
